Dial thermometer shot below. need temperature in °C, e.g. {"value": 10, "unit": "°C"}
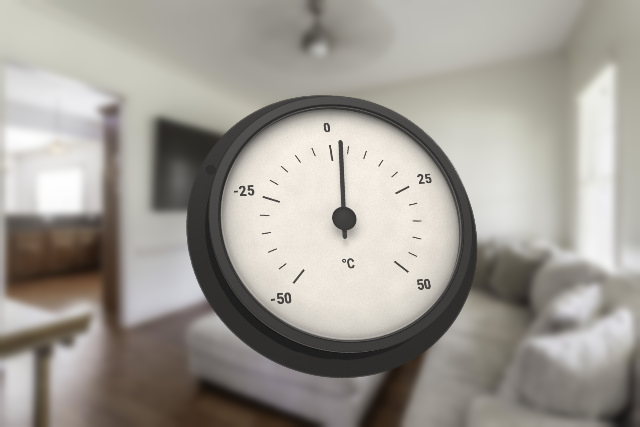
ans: {"value": 2.5, "unit": "°C"}
